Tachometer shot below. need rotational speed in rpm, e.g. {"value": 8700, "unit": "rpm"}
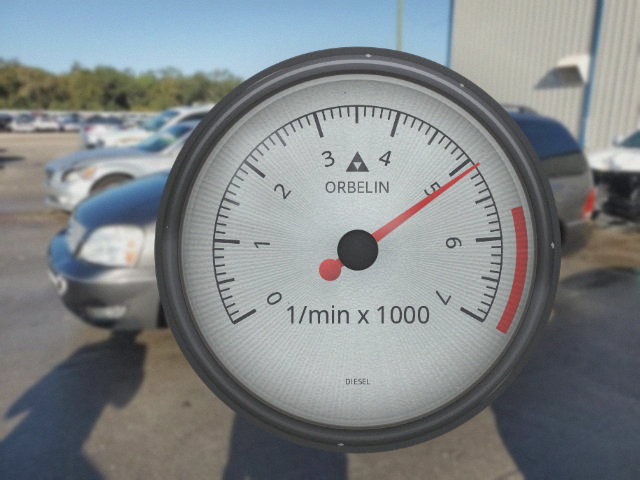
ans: {"value": 5100, "unit": "rpm"}
